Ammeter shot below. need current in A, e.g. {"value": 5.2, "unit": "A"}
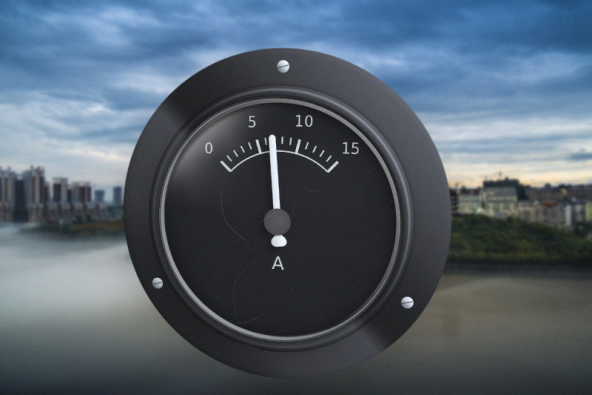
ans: {"value": 7, "unit": "A"}
